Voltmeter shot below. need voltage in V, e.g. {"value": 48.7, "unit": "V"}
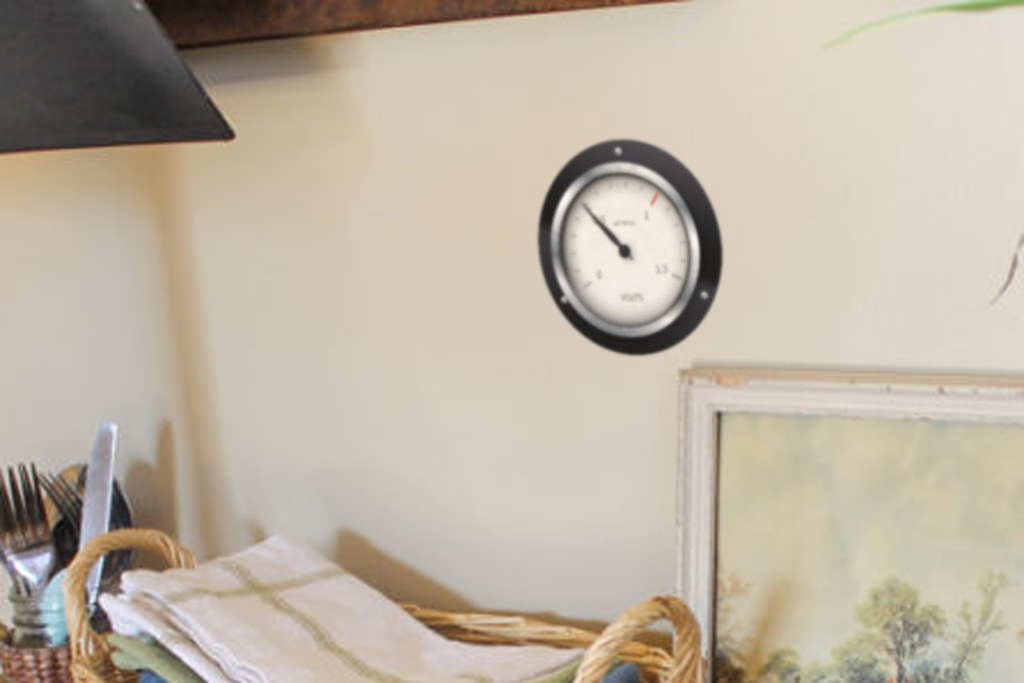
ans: {"value": 0.5, "unit": "V"}
